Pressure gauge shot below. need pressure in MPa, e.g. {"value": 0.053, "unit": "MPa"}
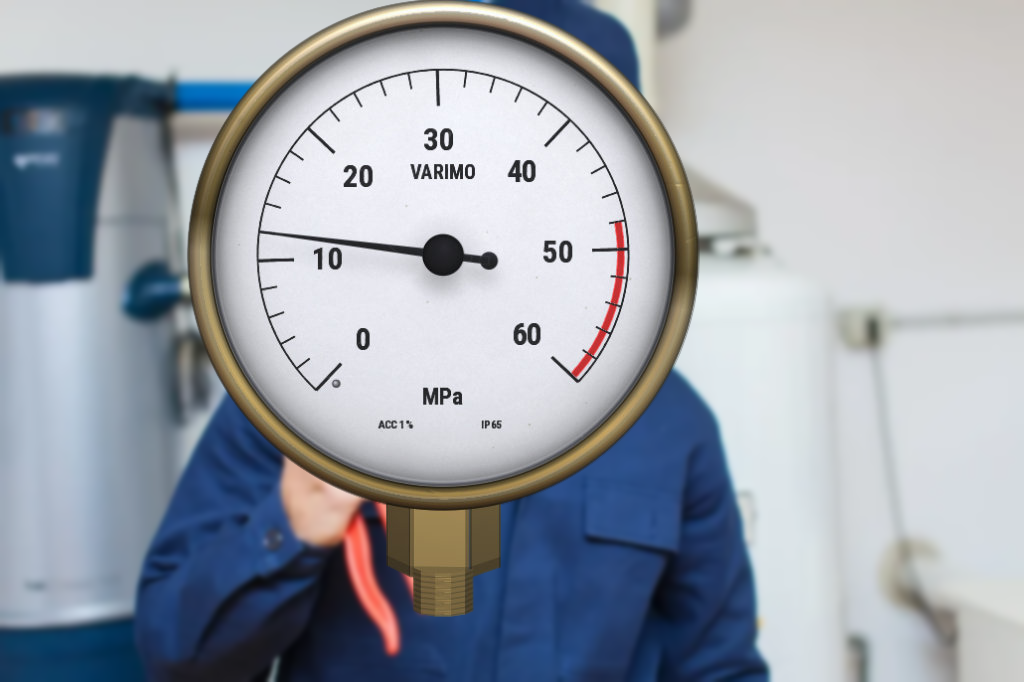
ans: {"value": 12, "unit": "MPa"}
